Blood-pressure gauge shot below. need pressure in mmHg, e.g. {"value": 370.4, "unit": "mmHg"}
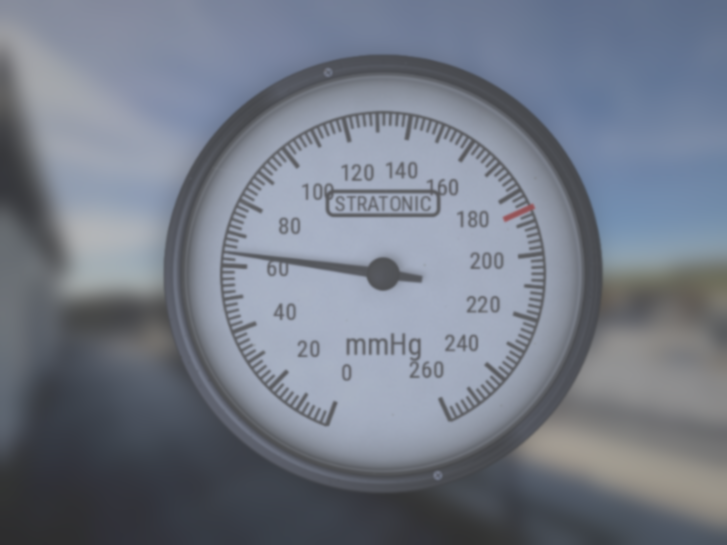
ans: {"value": 64, "unit": "mmHg"}
